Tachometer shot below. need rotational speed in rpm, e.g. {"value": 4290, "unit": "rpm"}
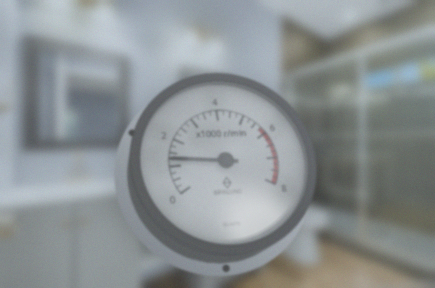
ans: {"value": 1250, "unit": "rpm"}
